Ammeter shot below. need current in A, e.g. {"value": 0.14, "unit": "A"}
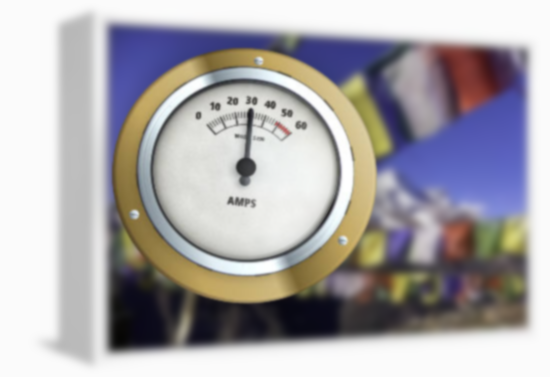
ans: {"value": 30, "unit": "A"}
